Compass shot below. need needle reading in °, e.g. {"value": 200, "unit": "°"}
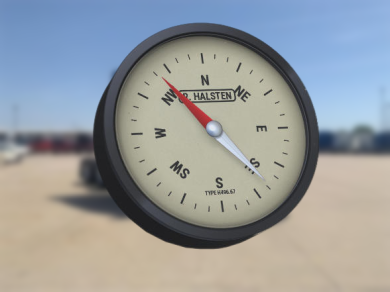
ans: {"value": 320, "unit": "°"}
